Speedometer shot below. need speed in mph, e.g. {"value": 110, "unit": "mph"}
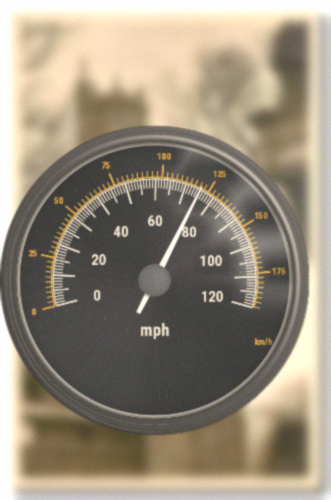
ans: {"value": 75, "unit": "mph"}
